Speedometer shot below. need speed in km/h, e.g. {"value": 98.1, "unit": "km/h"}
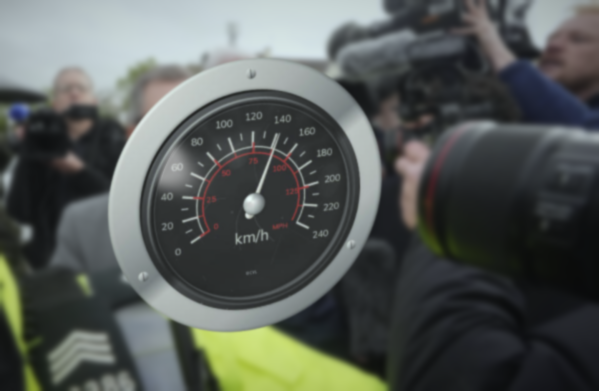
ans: {"value": 140, "unit": "km/h"}
